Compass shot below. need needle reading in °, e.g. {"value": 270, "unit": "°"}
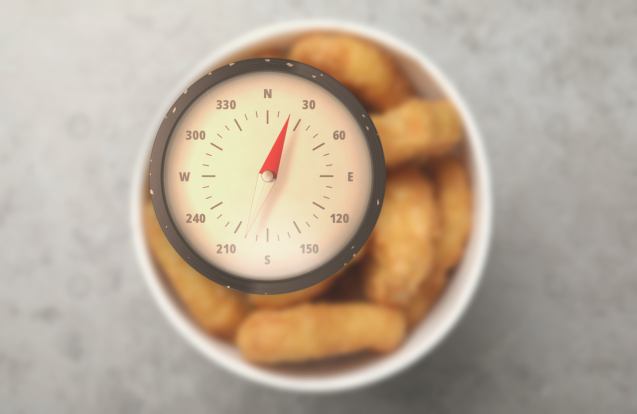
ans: {"value": 20, "unit": "°"}
